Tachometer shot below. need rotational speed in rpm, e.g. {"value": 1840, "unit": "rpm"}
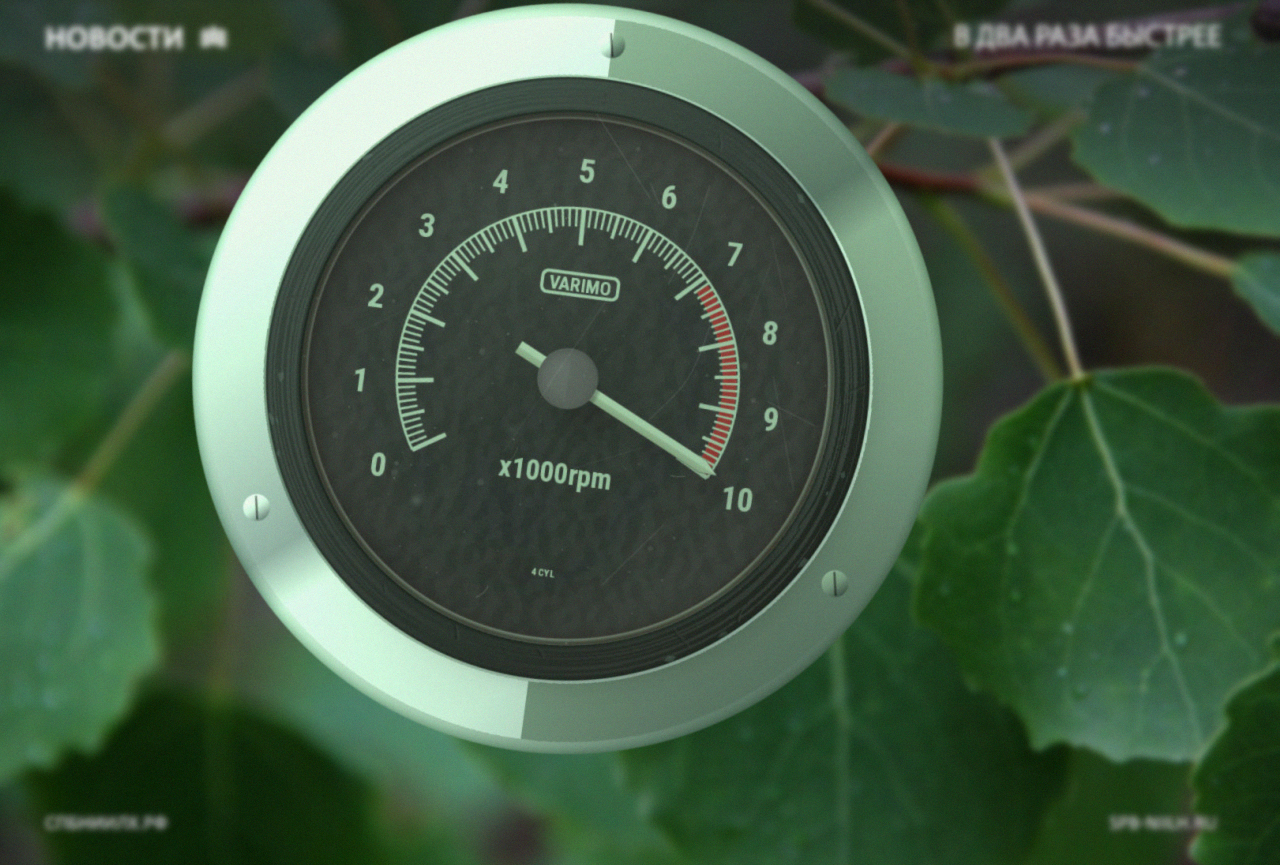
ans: {"value": 9900, "unit": "rpm"}
